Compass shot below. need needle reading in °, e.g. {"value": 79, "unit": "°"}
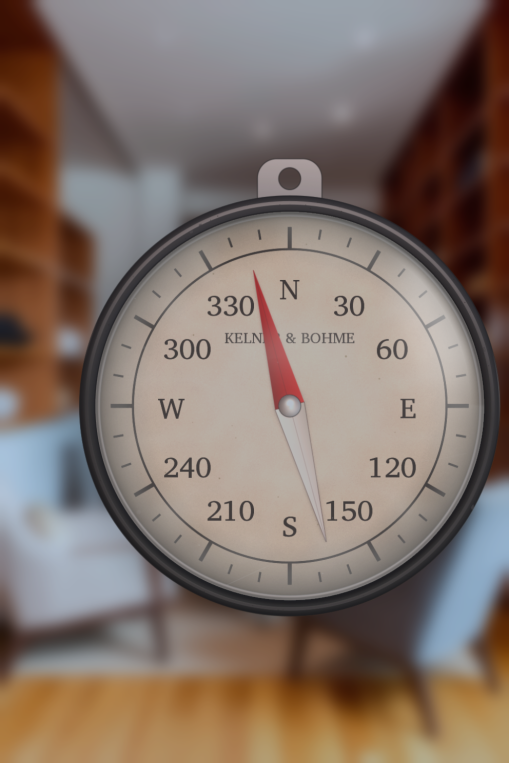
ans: {"value": 345, "unit": "°"}
